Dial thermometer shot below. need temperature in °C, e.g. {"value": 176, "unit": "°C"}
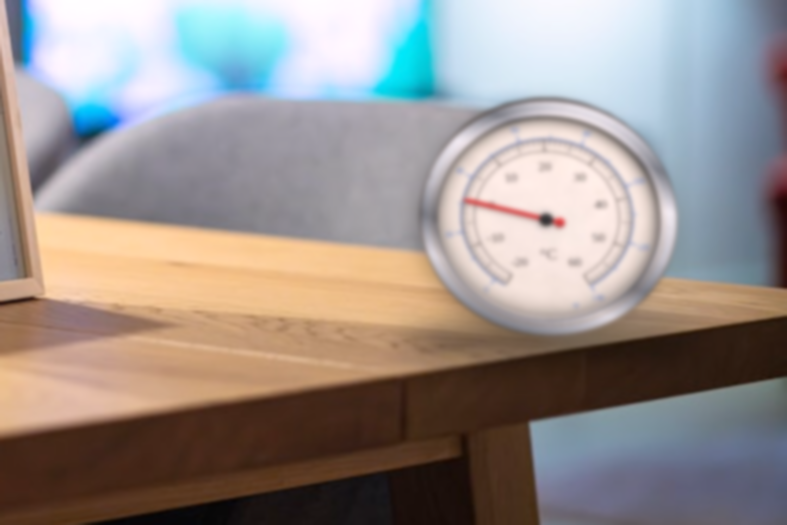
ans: {"value": 0, "unit": "°C"}
